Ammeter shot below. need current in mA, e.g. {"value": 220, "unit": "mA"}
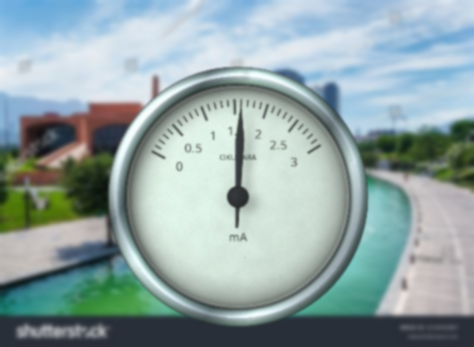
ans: {"value": 1.6, "unit": "mA"}
